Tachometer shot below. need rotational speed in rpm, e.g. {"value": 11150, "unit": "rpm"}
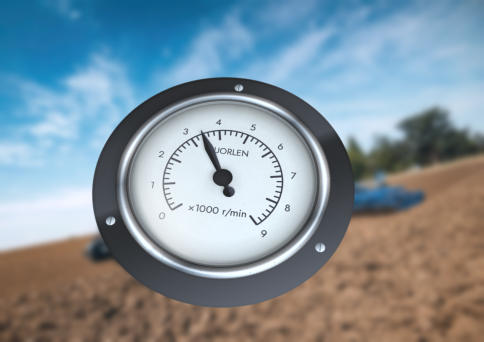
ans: {"value": 3400, "unit": "rpm"}
